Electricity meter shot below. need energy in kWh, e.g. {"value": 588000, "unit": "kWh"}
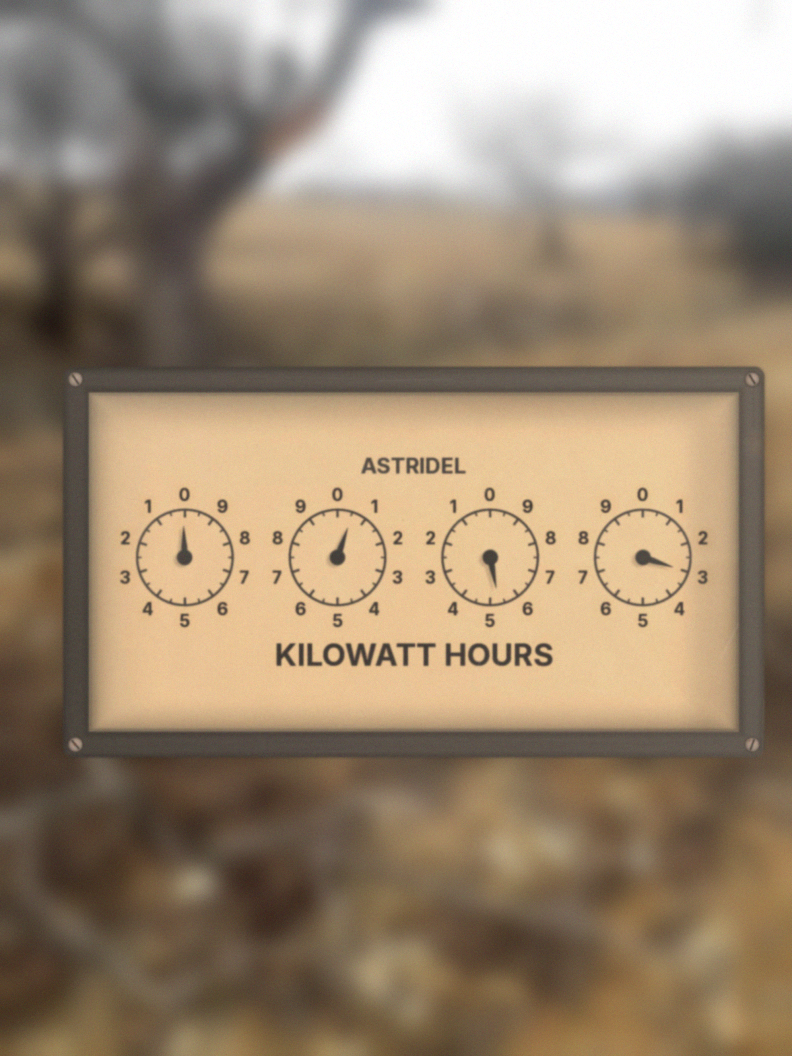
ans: {"value": 53, "unit": "kWh"}
